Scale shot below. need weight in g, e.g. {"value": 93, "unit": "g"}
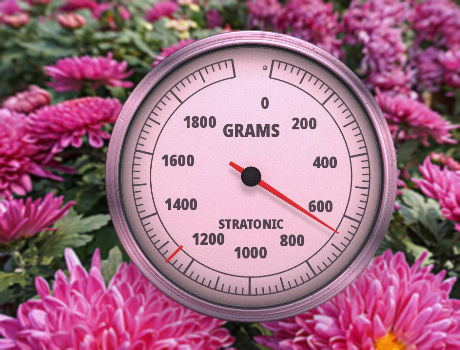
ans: {"value": 660, "unit": "g"}
